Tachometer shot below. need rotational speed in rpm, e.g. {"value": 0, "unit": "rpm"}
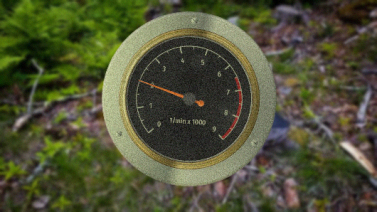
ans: {"value": 2000, "unit": "rpm"}
